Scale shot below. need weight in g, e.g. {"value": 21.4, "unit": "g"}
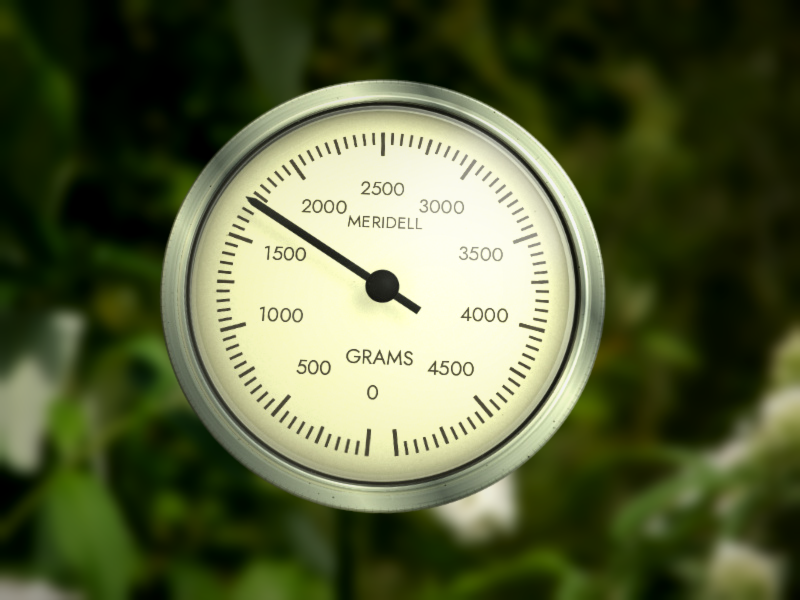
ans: {"value": 1700, "unit": "g"}
